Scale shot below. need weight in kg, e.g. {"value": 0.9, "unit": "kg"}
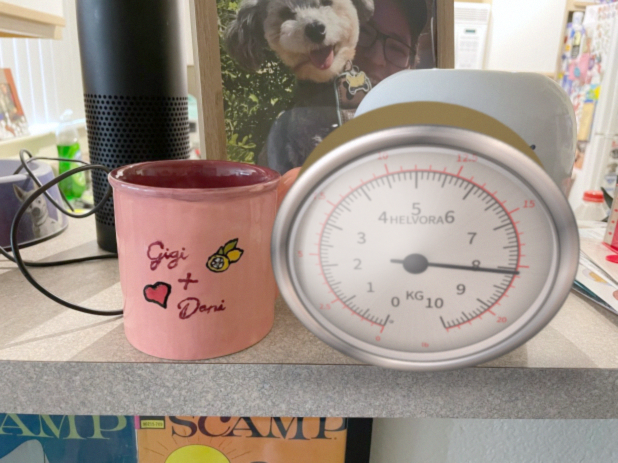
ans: {"value": 8, "unit": "kg"}
